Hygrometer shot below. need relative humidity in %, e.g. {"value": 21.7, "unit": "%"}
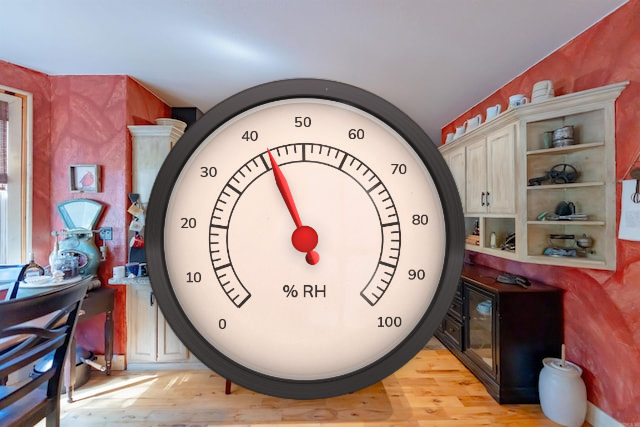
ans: {"value": 42, "unit": "%"}
